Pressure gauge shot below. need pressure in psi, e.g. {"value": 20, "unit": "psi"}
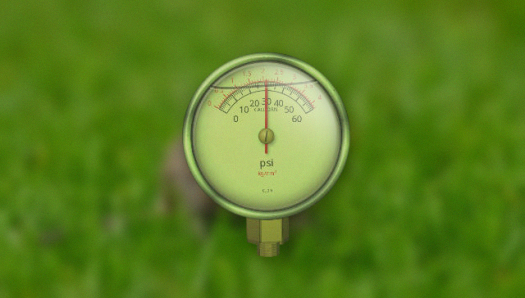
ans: {"value": 30, "unit": "psi"}
